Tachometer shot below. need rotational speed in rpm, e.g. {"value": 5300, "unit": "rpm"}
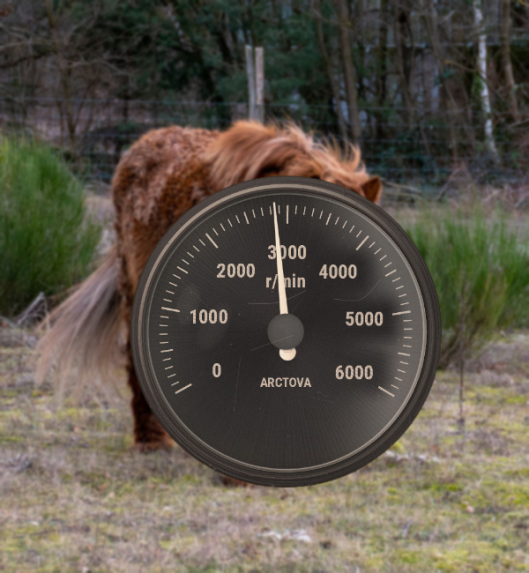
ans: {"value": 2850, "unit": "rpm"}
